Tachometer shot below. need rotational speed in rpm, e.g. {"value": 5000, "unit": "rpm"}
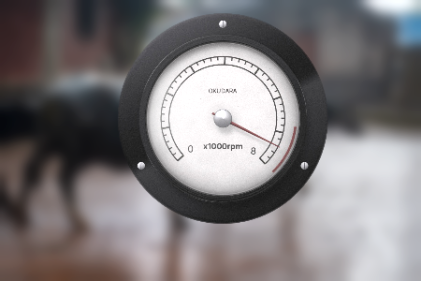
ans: {"value": 7400, "unit": "rpm"}
